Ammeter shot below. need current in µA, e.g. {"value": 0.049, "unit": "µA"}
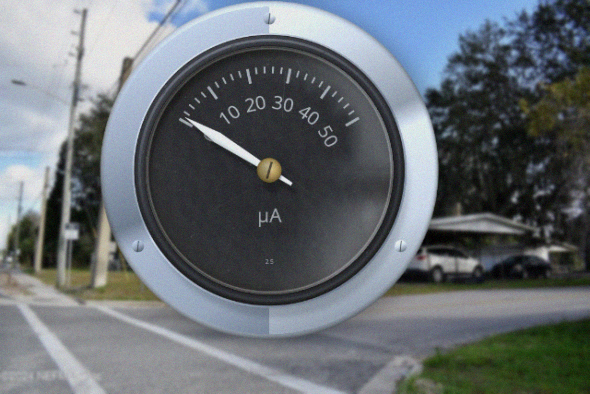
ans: {"value": 1, "unit": "µA"}
